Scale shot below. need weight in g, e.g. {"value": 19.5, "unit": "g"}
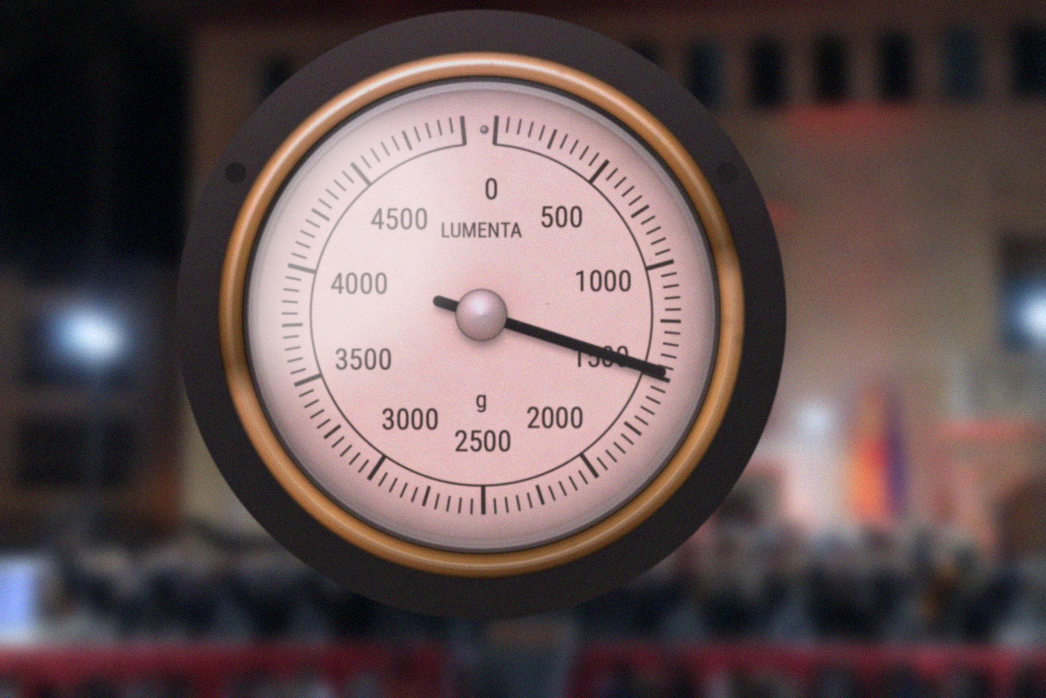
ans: {"value": 1475, "unit": "g"}
